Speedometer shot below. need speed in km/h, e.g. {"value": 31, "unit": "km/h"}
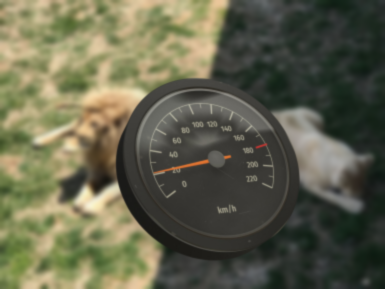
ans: {"value": 20, "unit": "km/h"}
